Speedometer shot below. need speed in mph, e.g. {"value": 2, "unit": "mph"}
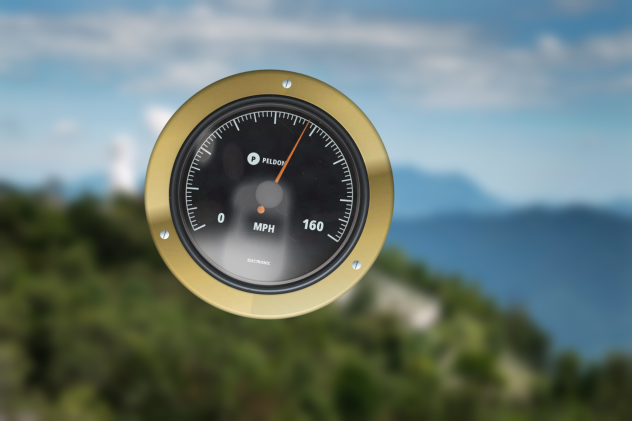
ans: {"value": 96, "unit": "mph"}
